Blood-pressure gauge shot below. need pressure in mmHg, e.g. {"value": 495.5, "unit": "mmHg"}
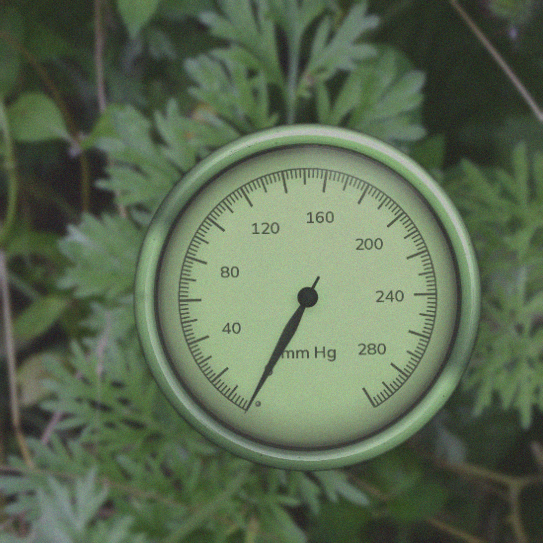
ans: {"value": 0, "unit": "mmHg"}
